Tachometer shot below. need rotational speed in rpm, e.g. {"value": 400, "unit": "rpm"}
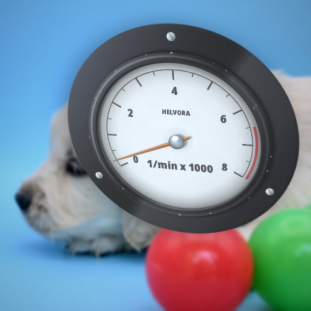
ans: {"value": 250, "unit": "rpm"}
